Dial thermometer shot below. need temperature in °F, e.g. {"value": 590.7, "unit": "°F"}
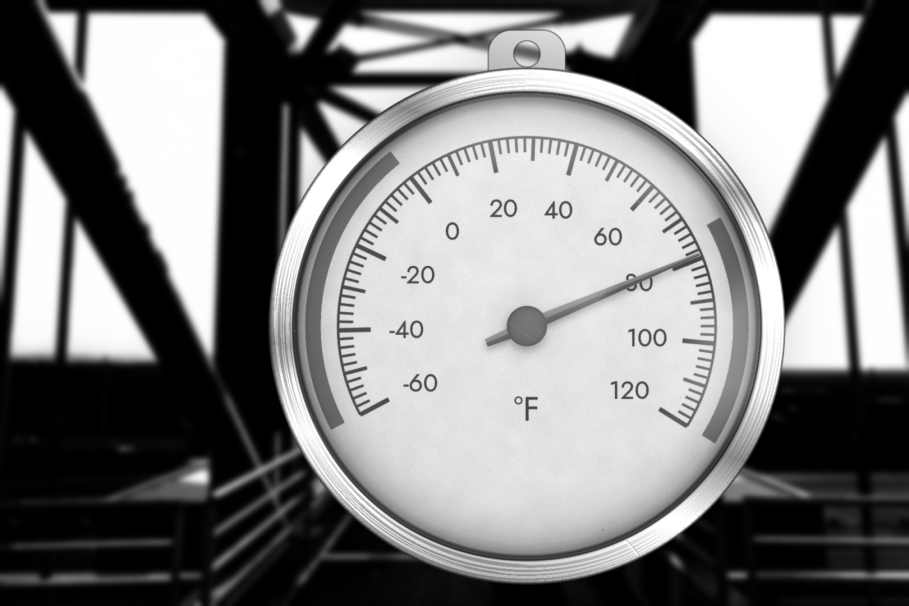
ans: {"value": 79, "unit": "°F"}
